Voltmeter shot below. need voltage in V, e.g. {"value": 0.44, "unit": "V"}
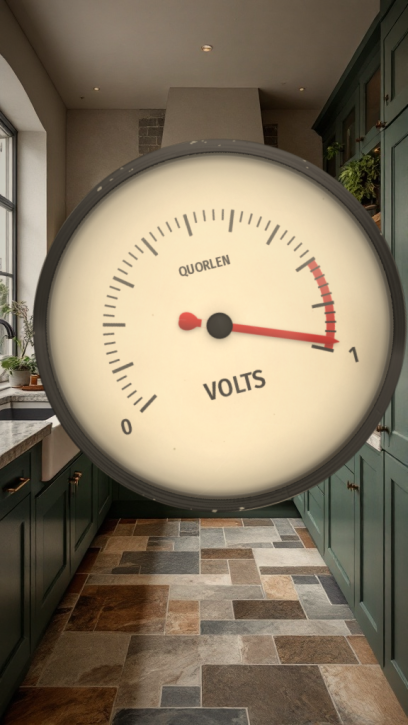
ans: {"value": 0.98, "unit": "V"}
